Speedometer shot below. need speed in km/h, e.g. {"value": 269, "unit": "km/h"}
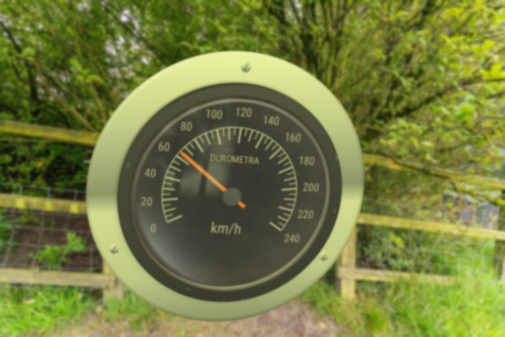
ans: {"value": 65, "unit": "km/h"}
